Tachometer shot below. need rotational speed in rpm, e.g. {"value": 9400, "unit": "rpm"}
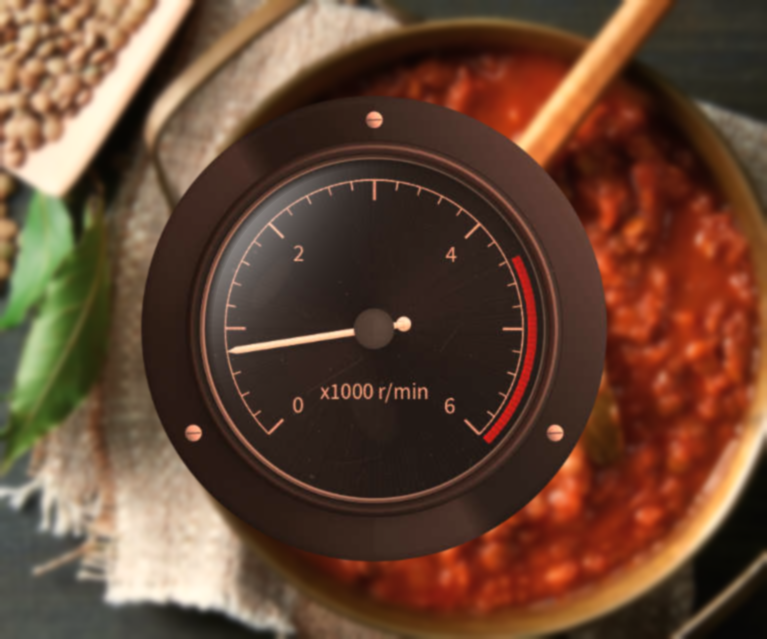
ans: {"value": 800, "unit": "rpm"}
